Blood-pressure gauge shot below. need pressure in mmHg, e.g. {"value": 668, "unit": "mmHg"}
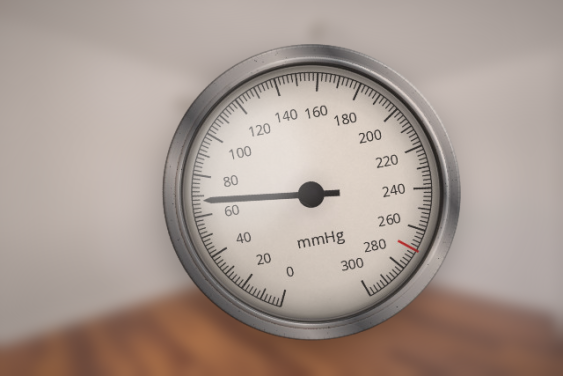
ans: {"value": 68, "unit": "mmHg"}
